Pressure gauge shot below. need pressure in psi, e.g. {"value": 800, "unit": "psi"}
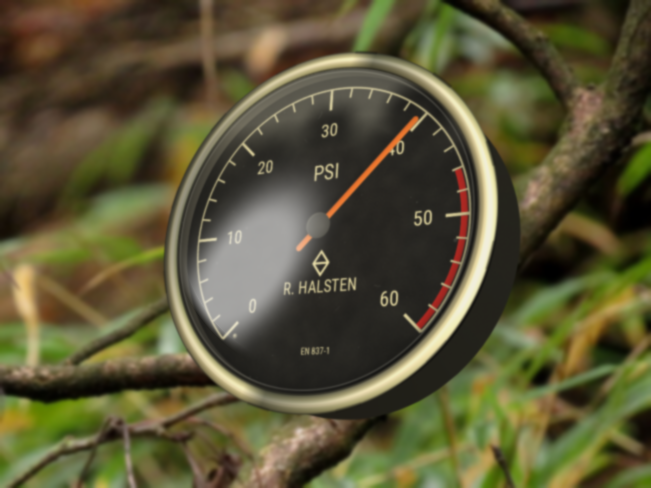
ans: {"value": 40, "unit": "psi"}
